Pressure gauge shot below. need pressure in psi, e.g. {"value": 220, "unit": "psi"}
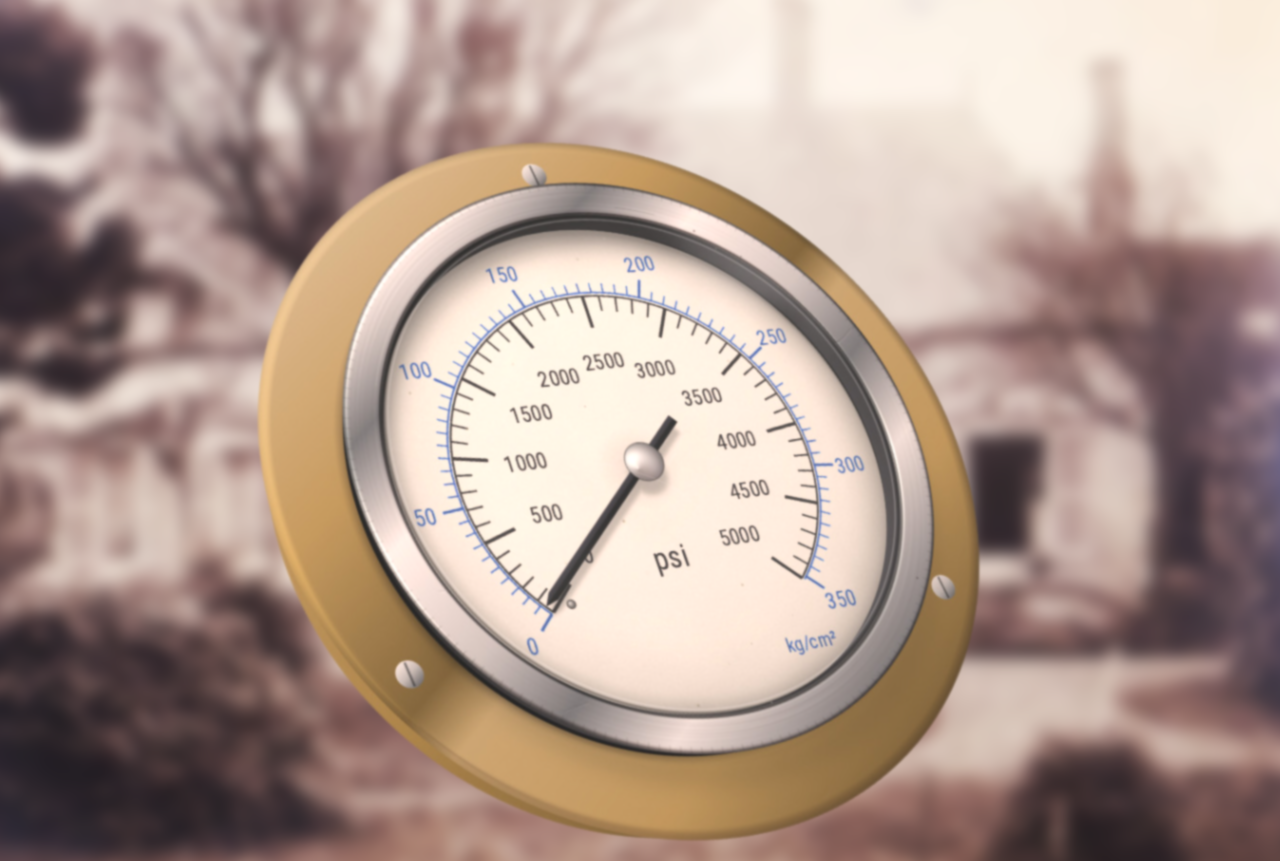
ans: {"value": 50, "unit": "psi"}
